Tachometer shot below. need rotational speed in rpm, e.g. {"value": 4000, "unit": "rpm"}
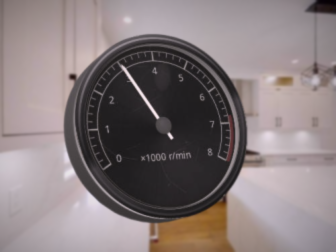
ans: {"value": 3000, "unit": "rpm"}
